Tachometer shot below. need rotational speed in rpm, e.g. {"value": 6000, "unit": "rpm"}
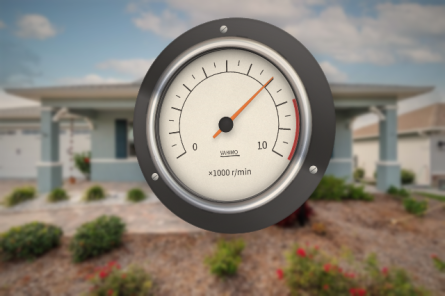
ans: {"value": 7000, "unit": "rpm"}
